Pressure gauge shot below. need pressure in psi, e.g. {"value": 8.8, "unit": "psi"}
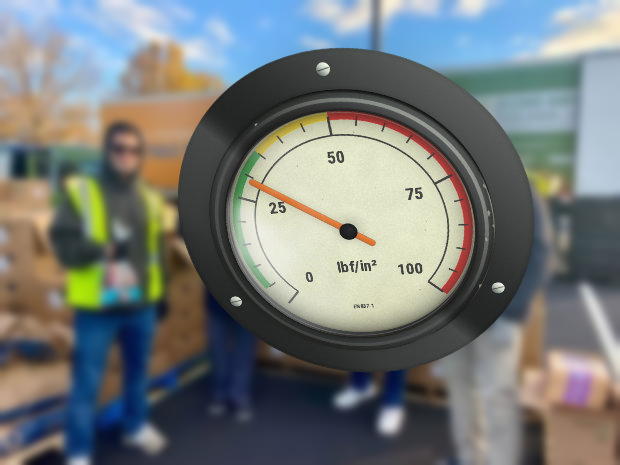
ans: {"value": 30, "unit": "psi"}
